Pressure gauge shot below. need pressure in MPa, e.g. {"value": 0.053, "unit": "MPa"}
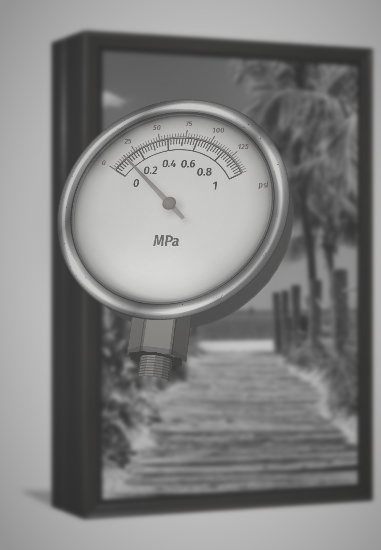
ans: {"value": 0.1, "unit": "MPa"}
